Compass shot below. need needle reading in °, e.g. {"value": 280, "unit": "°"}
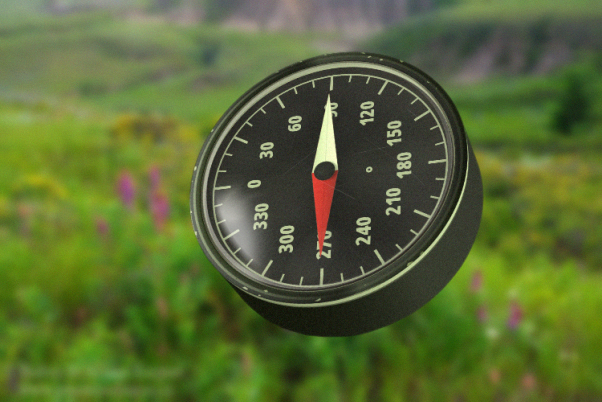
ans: {"value": 270, "unit": "°"}
